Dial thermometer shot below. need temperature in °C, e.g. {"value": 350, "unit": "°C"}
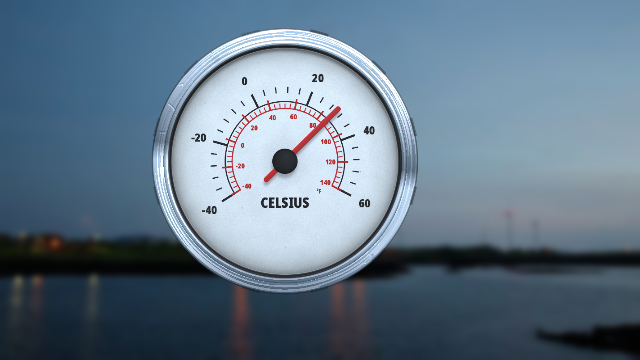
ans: {"value": 30, "unit": "°C"}
